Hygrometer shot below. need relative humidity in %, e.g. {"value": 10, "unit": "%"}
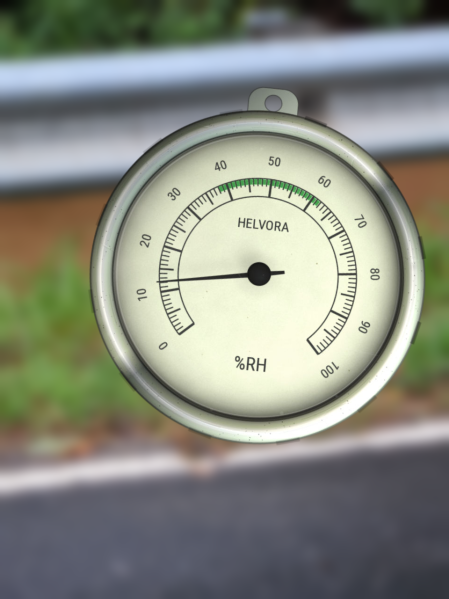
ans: {"value": 12, "unit": "%"}
